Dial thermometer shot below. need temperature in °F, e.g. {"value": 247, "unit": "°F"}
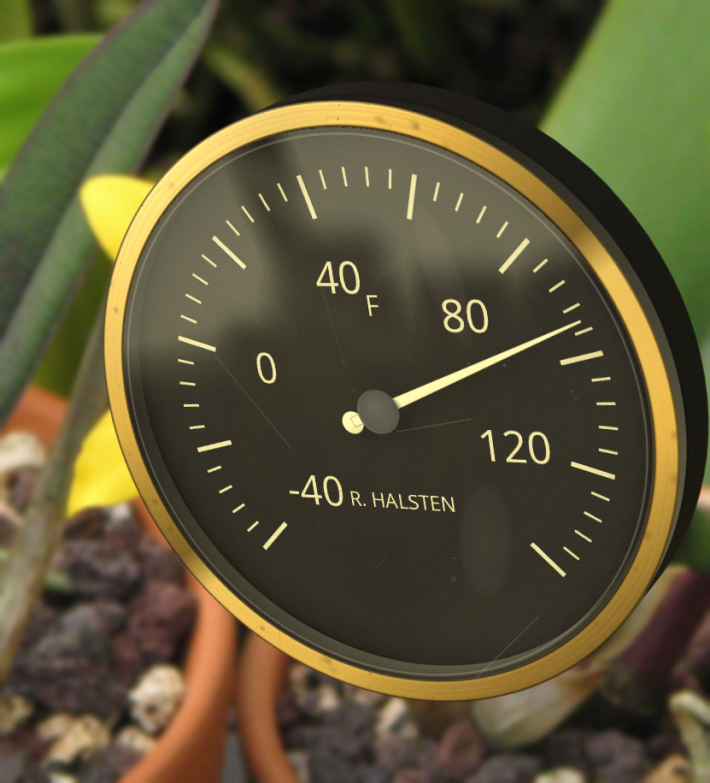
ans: {"value": 94, "unit": "°F"}
